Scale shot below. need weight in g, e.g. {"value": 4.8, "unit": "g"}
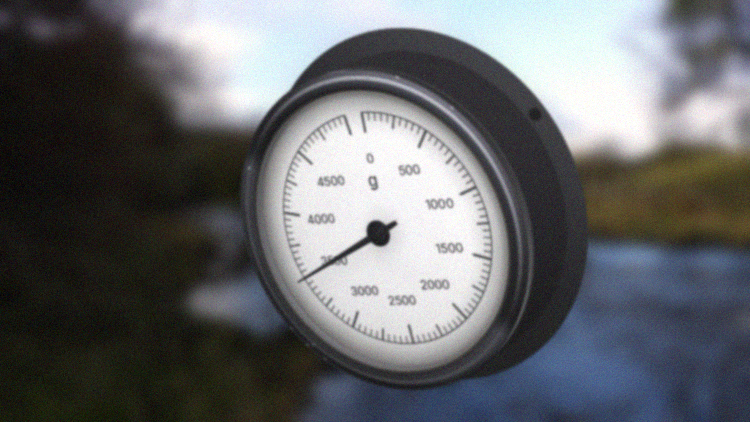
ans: {"value": 3500, "unit": "g"}
